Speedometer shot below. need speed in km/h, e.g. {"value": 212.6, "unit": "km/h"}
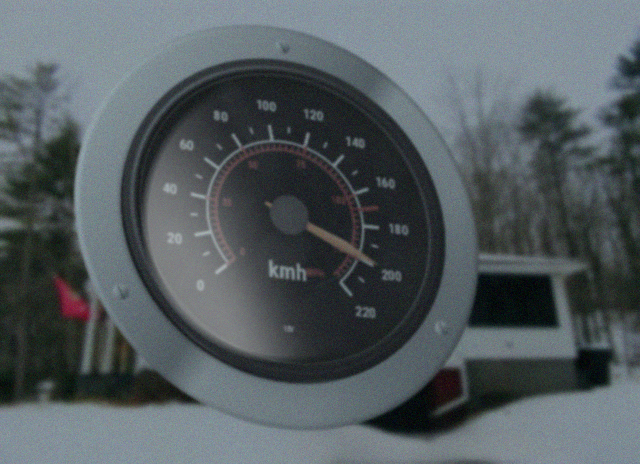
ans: {"value": 200, "unit": "km/h"}
